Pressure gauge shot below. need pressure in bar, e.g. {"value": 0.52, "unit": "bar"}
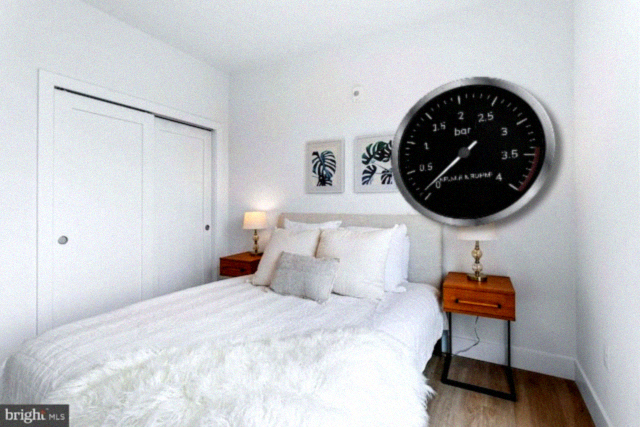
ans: {"value": 0.1, "unit": "bar"}
